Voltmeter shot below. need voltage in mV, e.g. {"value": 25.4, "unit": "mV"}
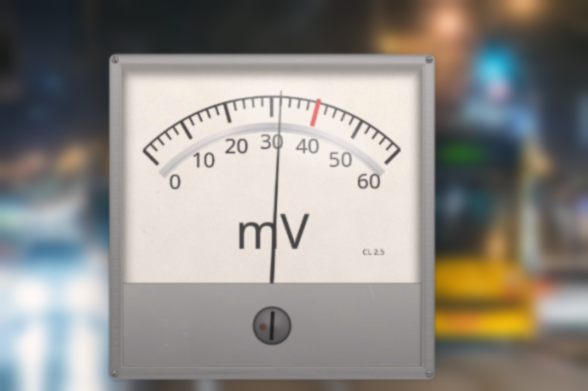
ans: {"value": 32, "unit": "mV"}
